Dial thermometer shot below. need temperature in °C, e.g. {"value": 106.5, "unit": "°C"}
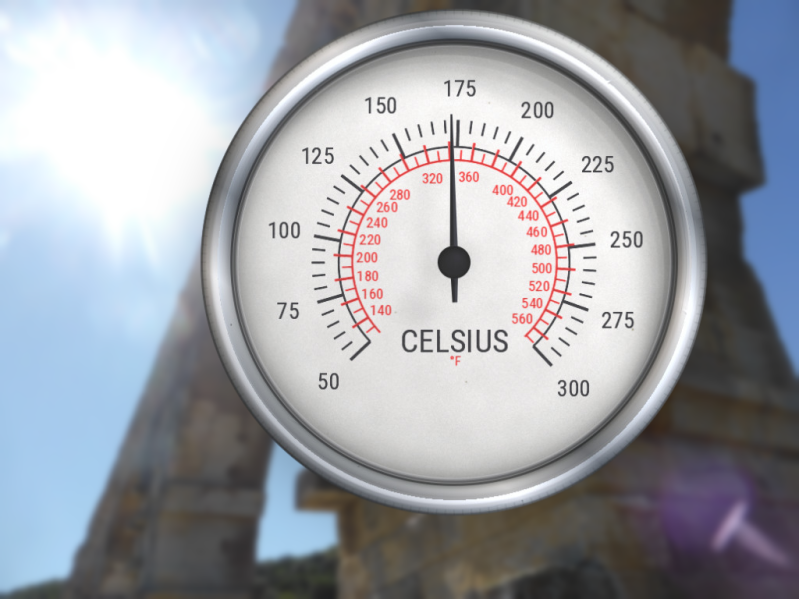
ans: {"value": 172.5, "unit": "°C"}
